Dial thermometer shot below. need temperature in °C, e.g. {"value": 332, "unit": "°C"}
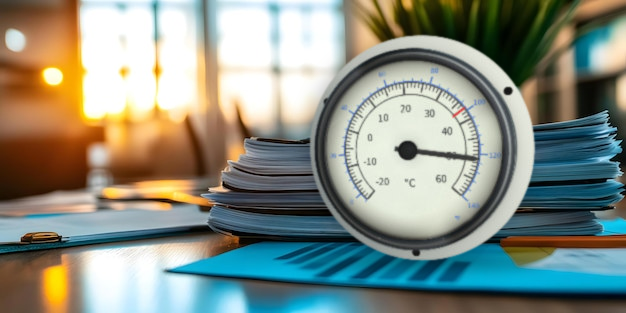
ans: {"value": 50, "unit": "°C"}
